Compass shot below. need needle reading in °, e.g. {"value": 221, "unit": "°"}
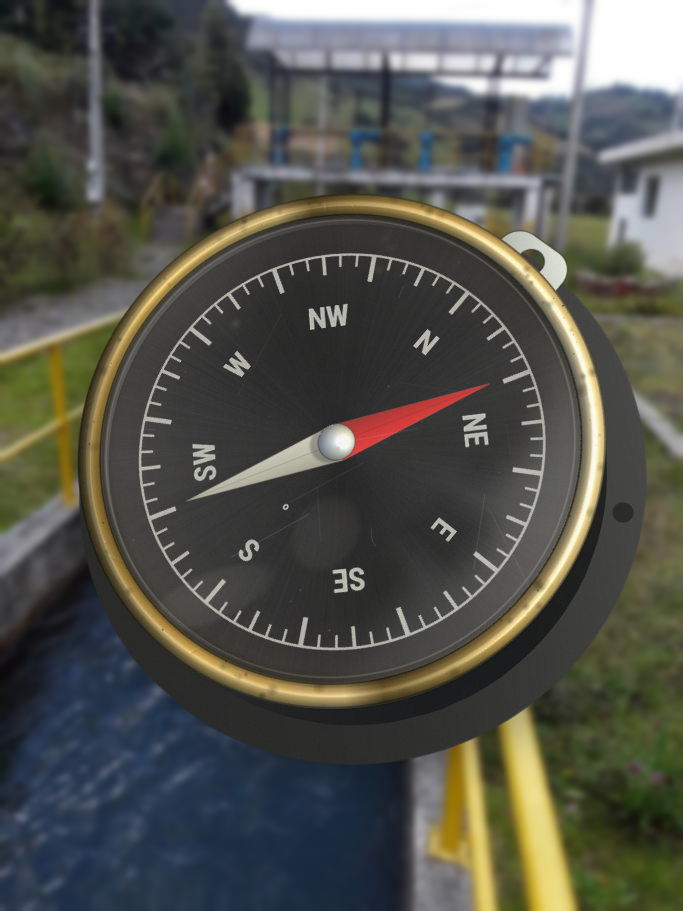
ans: {"value": 30, "unit": "°"}
